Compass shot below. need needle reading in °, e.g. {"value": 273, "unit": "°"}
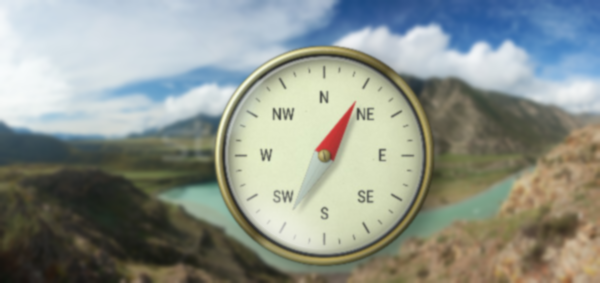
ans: {"value": 30, "unit": "°"}
